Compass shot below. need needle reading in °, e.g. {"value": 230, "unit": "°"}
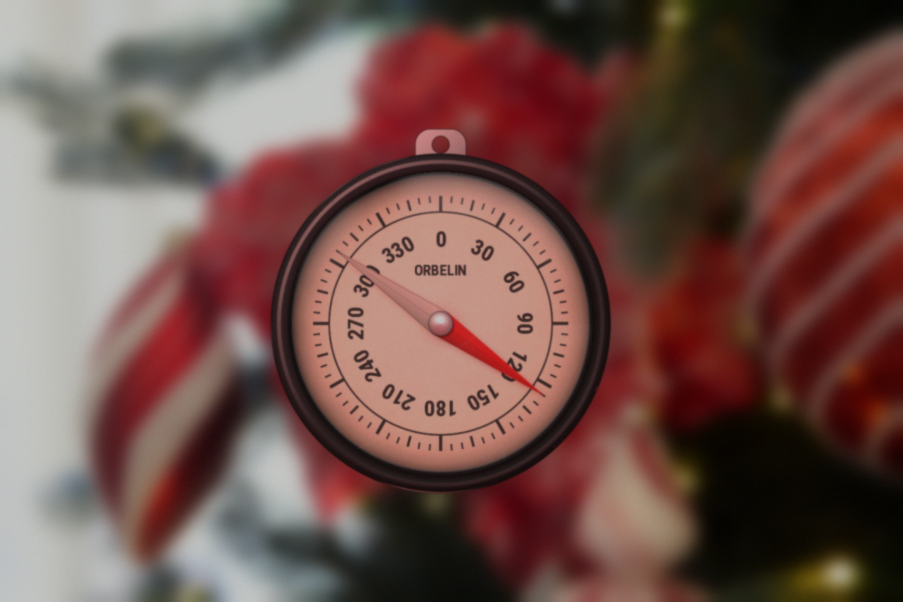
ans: {"value": 125, "unit": "°"}
